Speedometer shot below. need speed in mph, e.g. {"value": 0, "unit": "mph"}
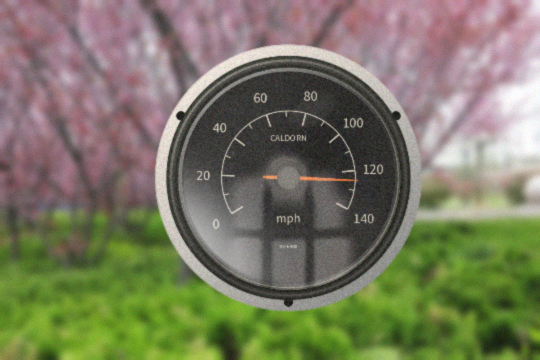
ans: {"value": 125, "unit": "mph"}
